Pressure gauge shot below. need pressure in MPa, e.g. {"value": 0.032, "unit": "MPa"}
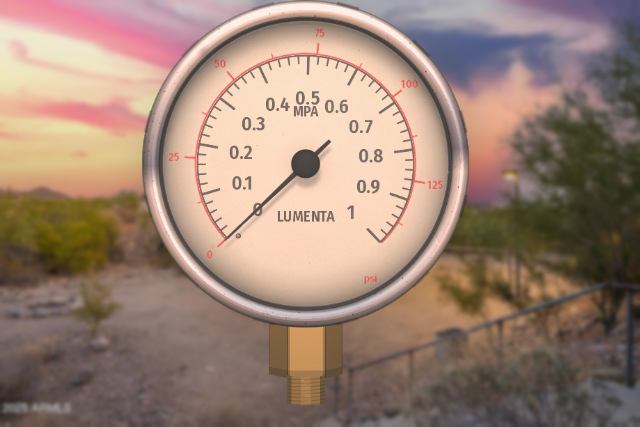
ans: {"value": 0, "unit": "MPa"}
